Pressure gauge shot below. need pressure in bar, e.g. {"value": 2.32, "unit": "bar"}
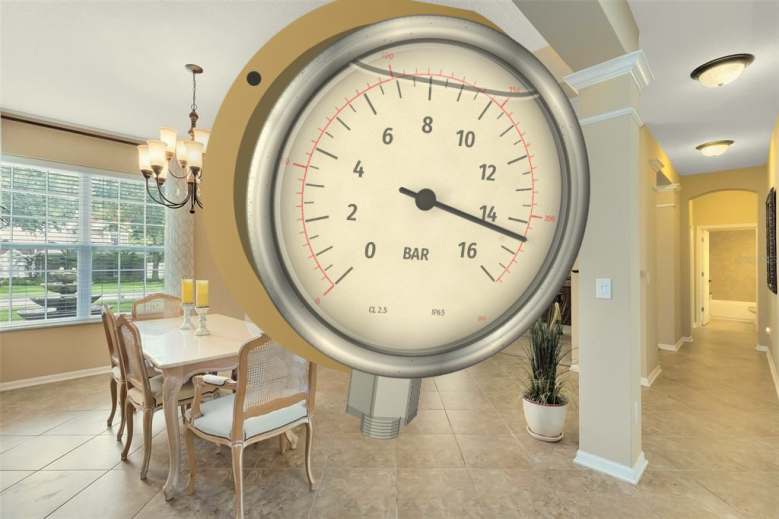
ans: {"value": 14.5, "unit": "bar"}
